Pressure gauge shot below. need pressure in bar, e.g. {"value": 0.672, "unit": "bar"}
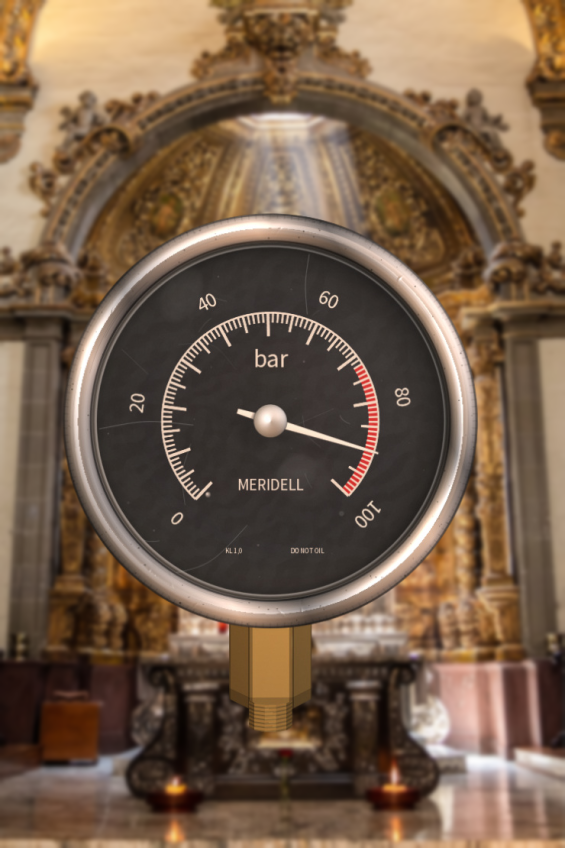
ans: {"value": 90, "unit": "bar"}
